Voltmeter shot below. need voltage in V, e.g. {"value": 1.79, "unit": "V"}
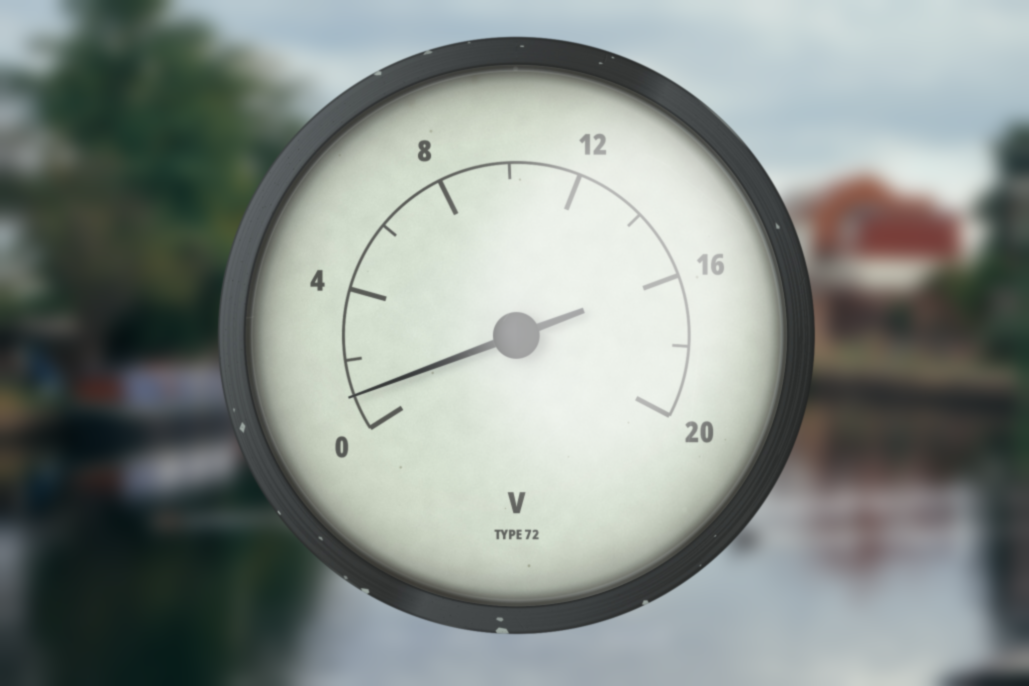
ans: {"value": 1, "unit": "V"}
